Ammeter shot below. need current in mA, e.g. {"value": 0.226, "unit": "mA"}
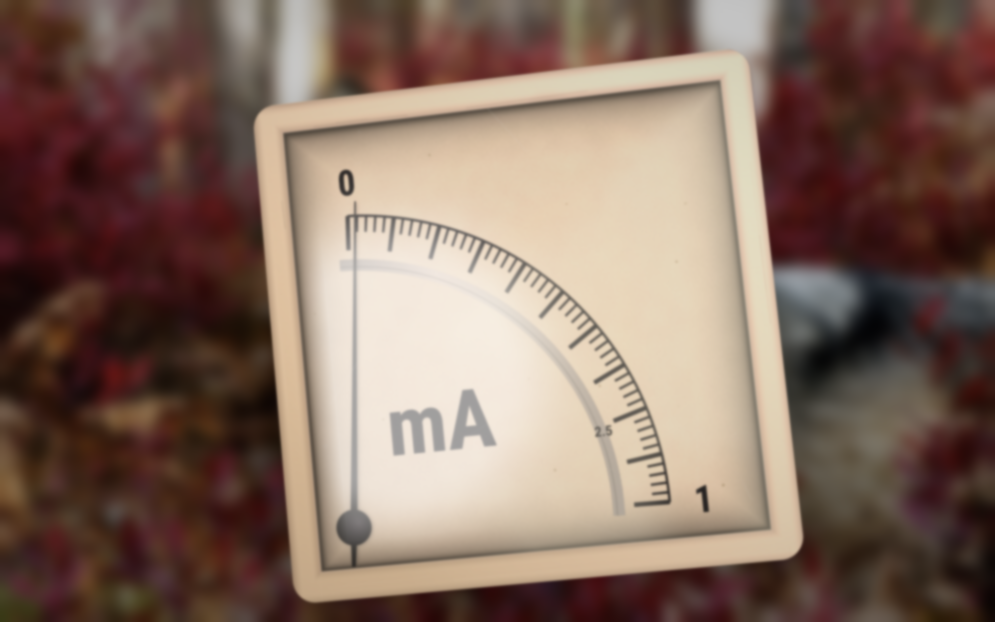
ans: {"value": 0.02, "unit": "mA"}
